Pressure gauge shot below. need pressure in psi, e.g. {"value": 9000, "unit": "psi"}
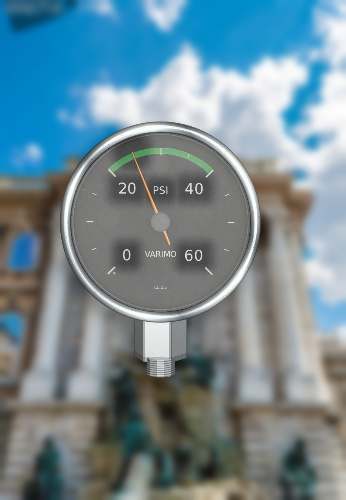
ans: {"value": 25, "unit": "psi"}
